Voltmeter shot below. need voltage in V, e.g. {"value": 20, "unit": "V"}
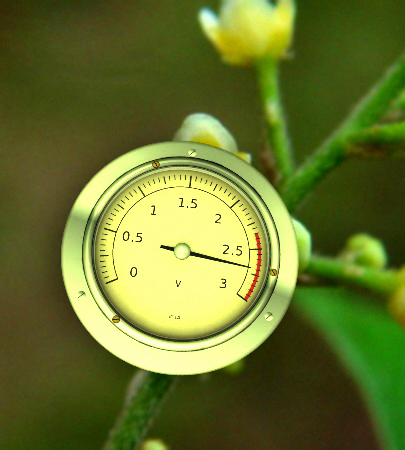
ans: {"value": 2.7, "unit": "V"}
